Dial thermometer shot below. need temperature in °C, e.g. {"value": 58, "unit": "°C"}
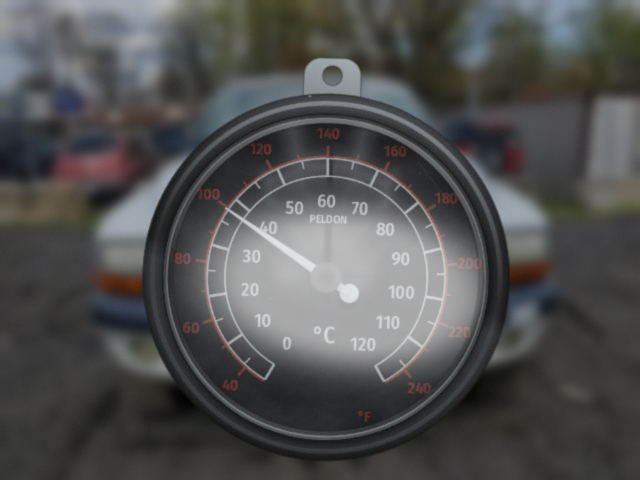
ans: {"value": 37.5, "unit": "°C"}
